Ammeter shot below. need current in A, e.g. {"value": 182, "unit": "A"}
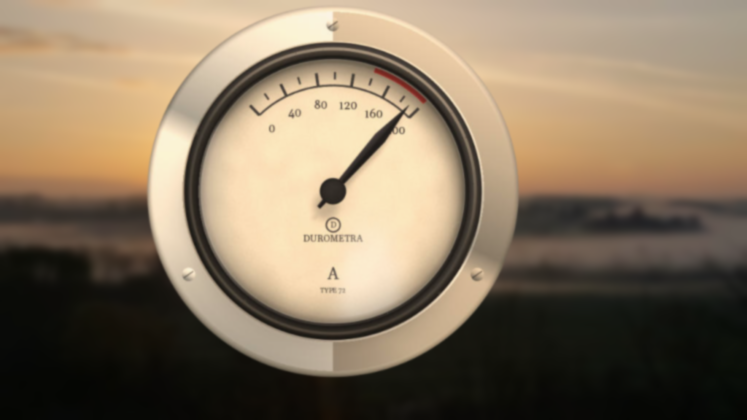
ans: {"value": 190, "unit": "A"}
